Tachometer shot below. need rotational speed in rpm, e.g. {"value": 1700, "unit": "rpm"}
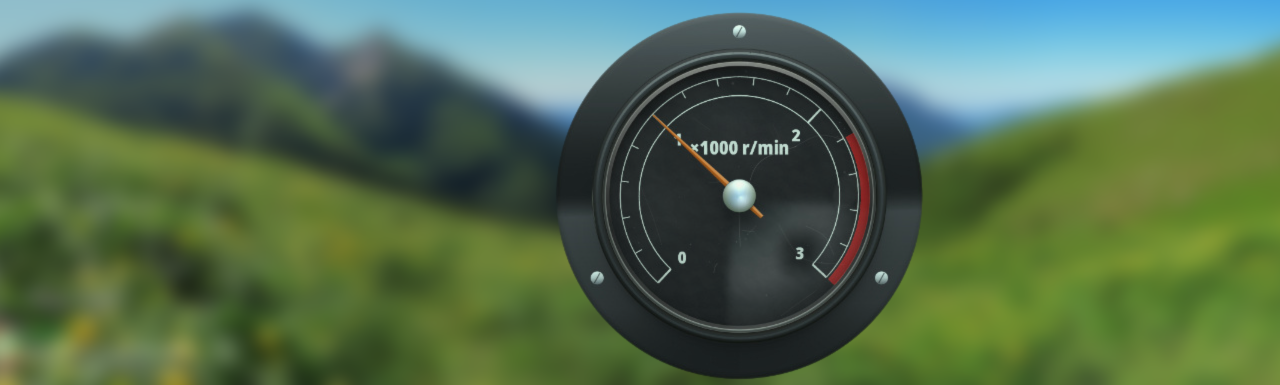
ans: {"value": 1000, "unit": "rpm"}
